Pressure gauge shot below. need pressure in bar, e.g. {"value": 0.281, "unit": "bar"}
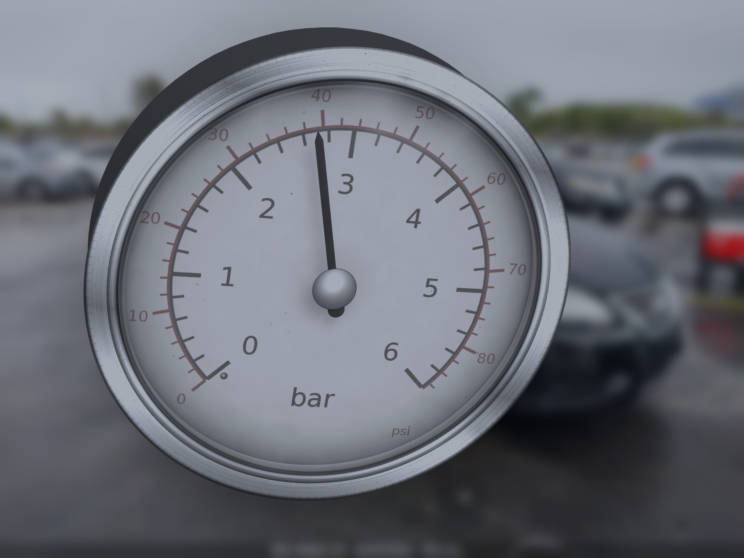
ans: {"value": 2.7, "unit": "bar"}
